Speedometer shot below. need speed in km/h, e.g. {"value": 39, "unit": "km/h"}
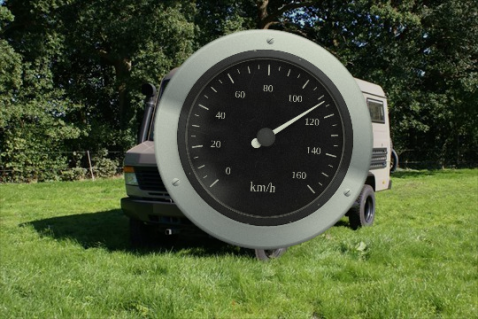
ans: {"value": 112.5, "unit": "km/h"}
